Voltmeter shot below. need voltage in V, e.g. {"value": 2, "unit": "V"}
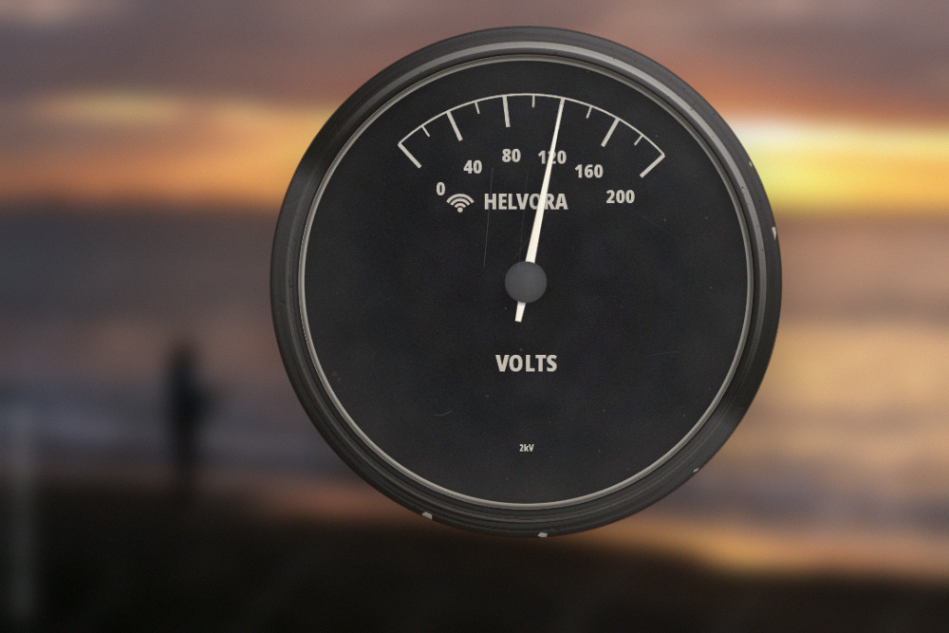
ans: {"value": 120, "unit": "V"}
